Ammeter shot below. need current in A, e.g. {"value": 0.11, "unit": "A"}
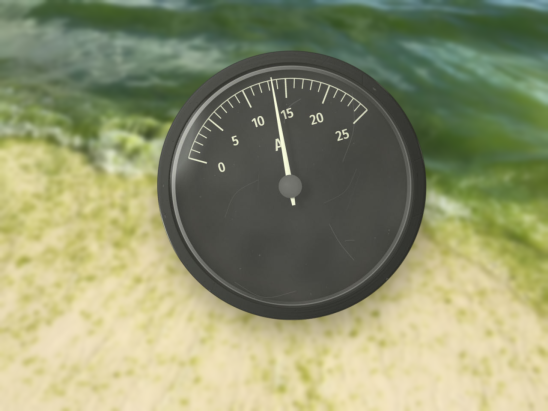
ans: {"value": 13.5, "unit": "A"}
